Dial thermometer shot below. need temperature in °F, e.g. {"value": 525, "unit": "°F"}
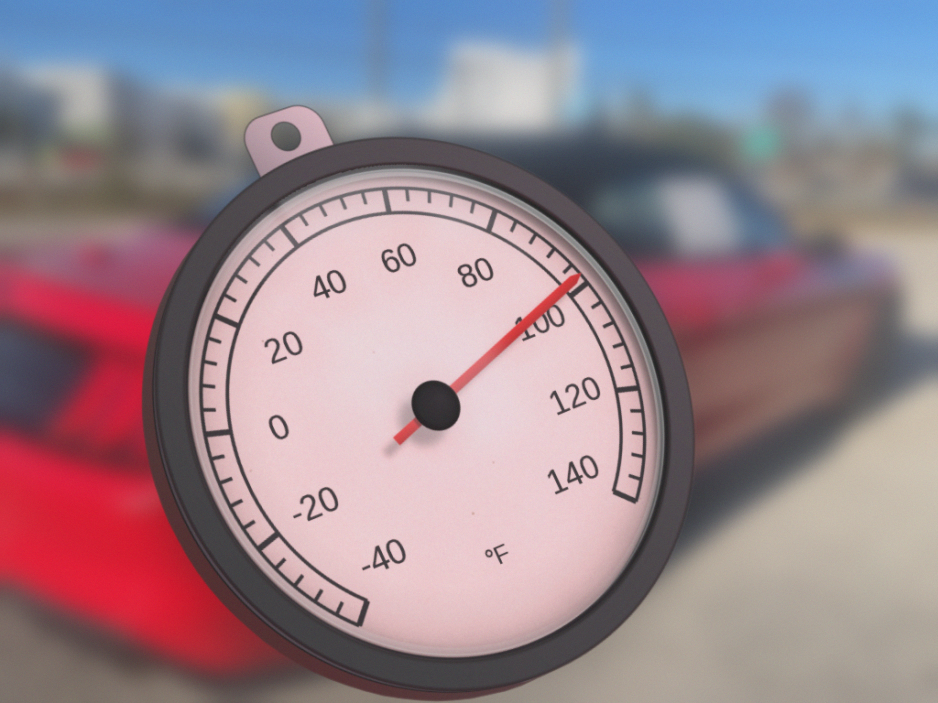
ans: {"value": 98, "unit": "°F"}
